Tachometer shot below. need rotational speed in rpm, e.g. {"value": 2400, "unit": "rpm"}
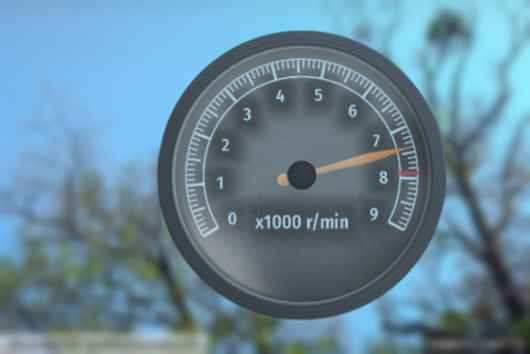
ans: {"value": 7400, "unit": "rpm"}
